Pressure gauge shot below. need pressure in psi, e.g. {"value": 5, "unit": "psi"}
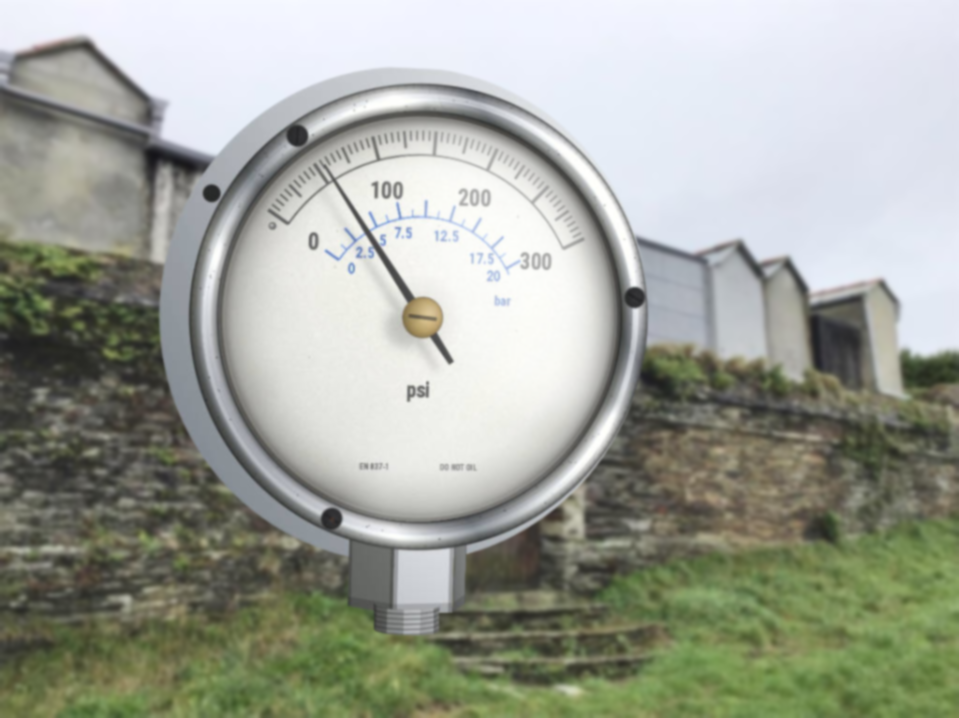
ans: {"value": 55, "unit": "psi"}
